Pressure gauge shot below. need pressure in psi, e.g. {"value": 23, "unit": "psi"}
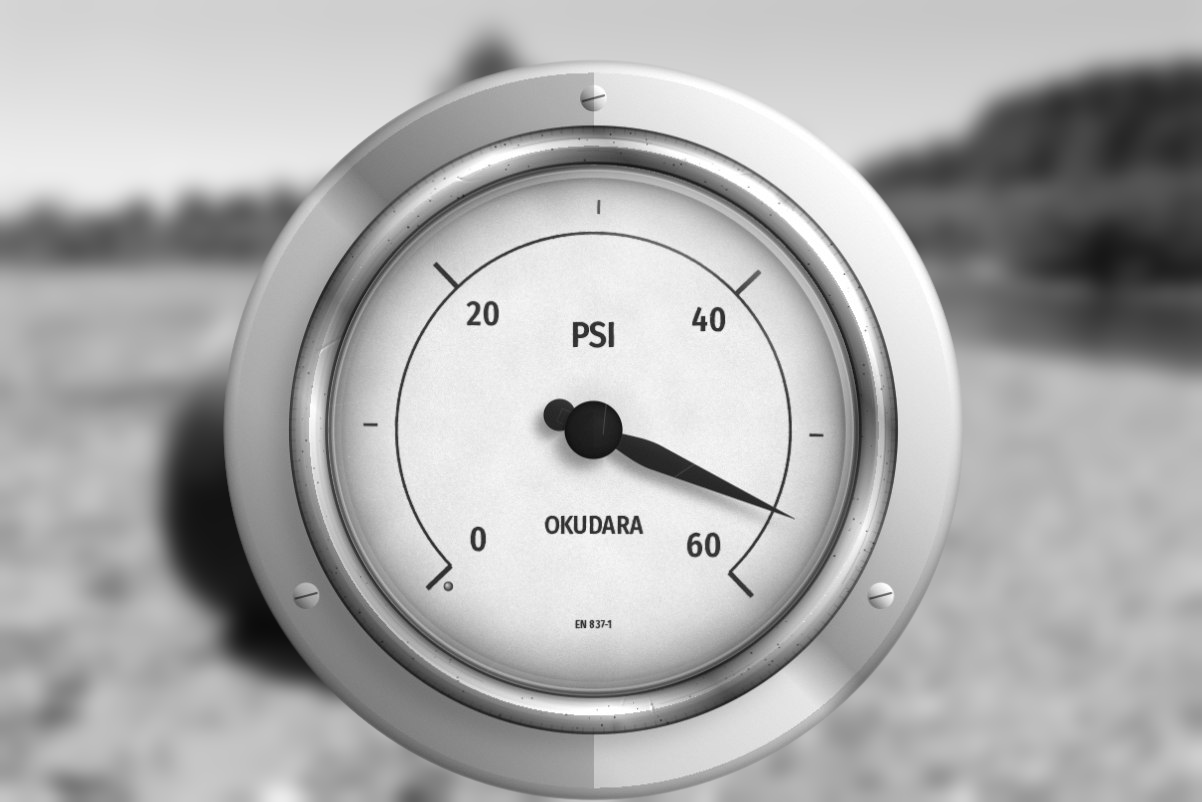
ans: {"value": 55, "unit": "psi"}
